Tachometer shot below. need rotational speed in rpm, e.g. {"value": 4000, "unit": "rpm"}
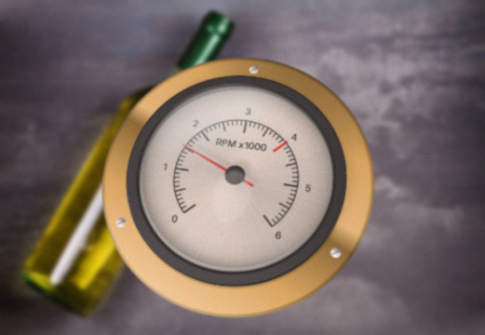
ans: {"value": 1500, "unit": "rpm"}
